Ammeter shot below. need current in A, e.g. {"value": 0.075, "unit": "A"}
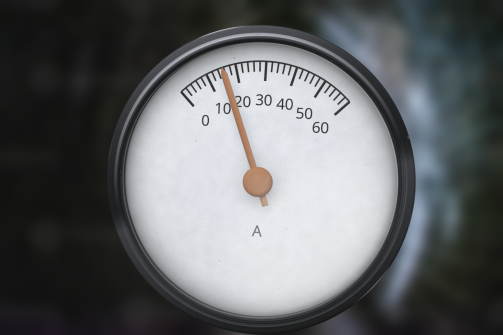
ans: {"value": 16, "unit": "A"}
